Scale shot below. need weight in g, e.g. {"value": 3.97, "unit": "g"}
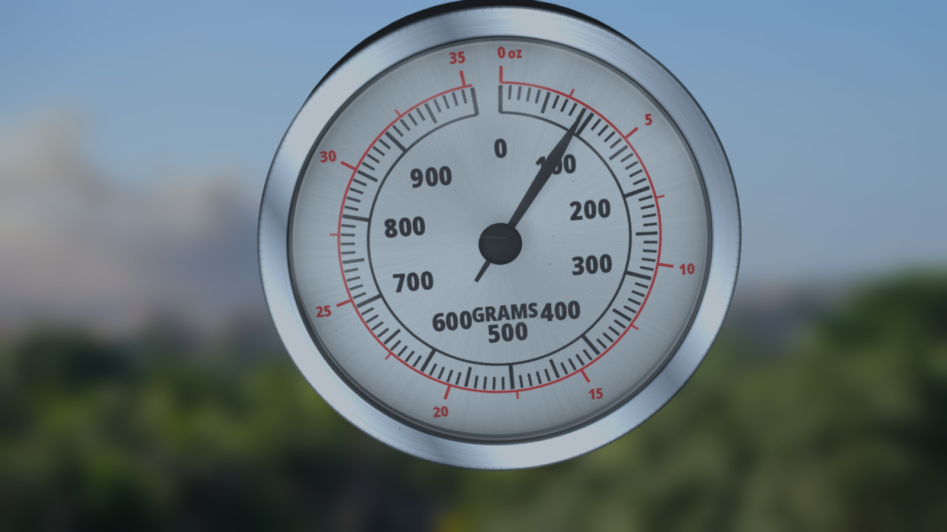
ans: {"value": 90, "unit": "g"}
